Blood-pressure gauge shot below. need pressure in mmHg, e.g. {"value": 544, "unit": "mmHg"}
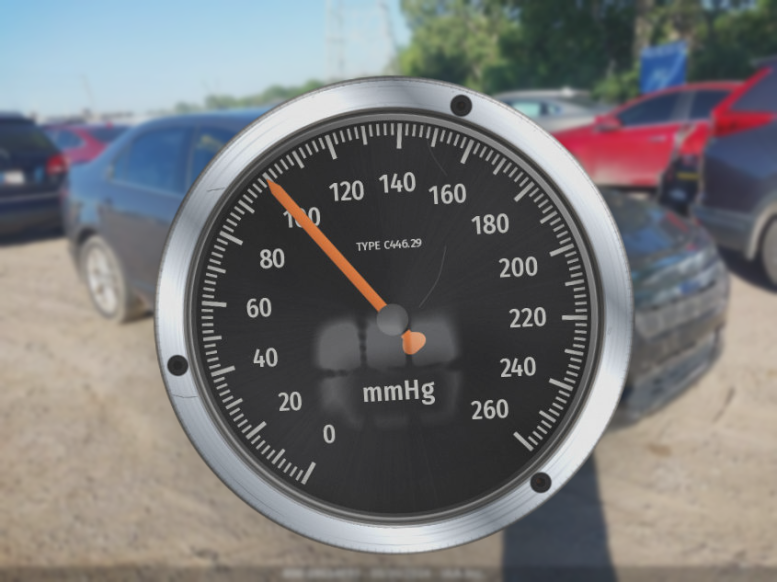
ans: {"value": 100, "unit": "mmHg"}
